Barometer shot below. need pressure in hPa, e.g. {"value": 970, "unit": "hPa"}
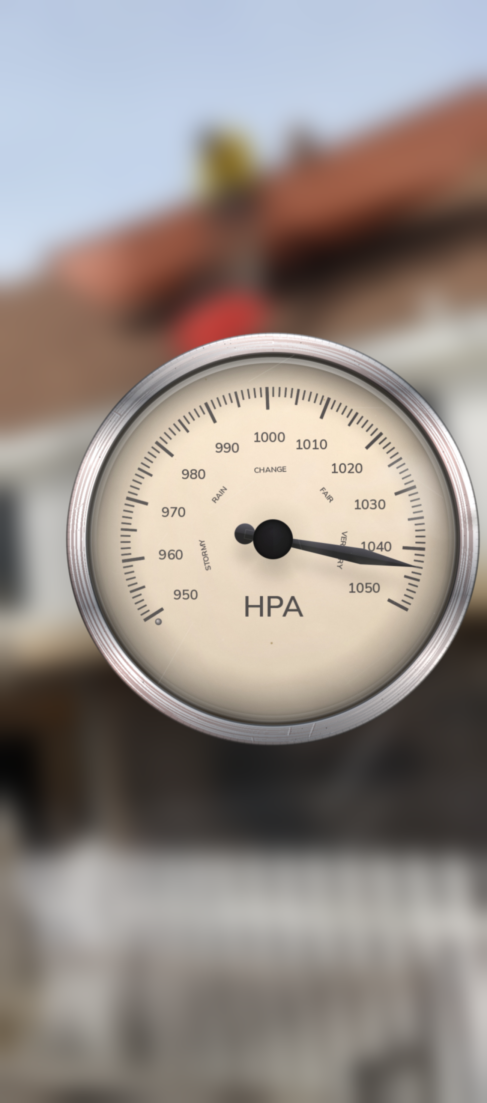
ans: {"value": 1043, "unit": "hPa"}
